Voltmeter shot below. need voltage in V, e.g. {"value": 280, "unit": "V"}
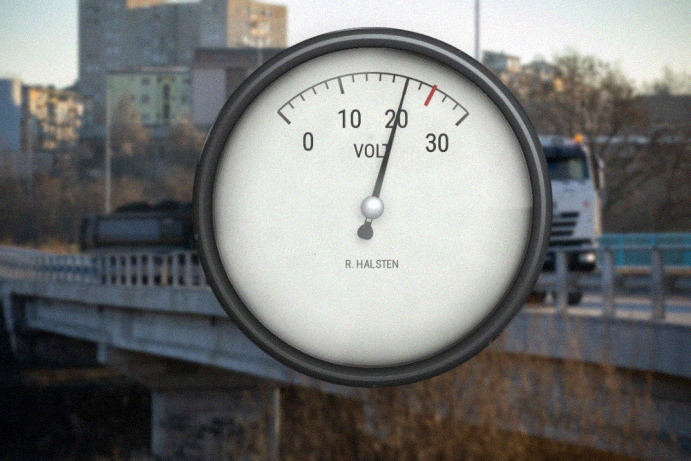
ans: {"value": 20, "unit": "V"}
